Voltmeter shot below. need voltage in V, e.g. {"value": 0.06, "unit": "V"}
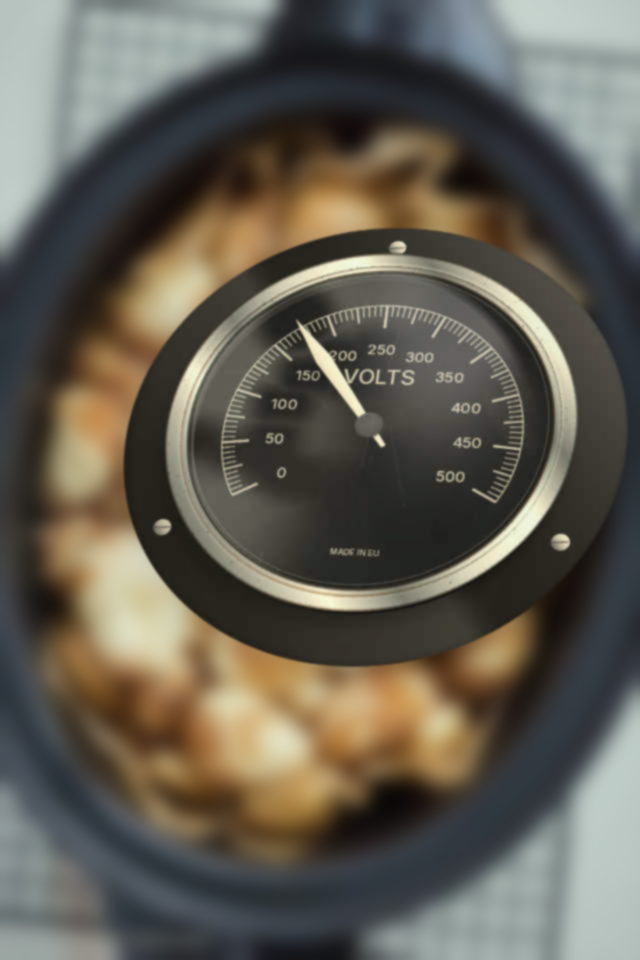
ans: {"value": 175, "unit": "V"}
